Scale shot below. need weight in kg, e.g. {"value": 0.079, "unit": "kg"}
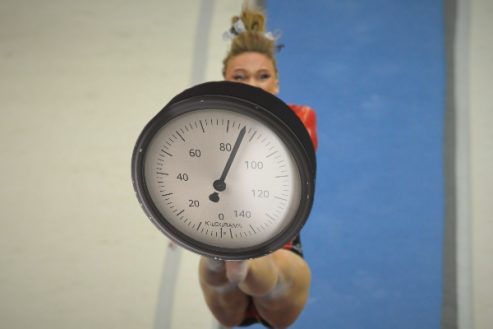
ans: {"value": 86, "unit": "kg"}
